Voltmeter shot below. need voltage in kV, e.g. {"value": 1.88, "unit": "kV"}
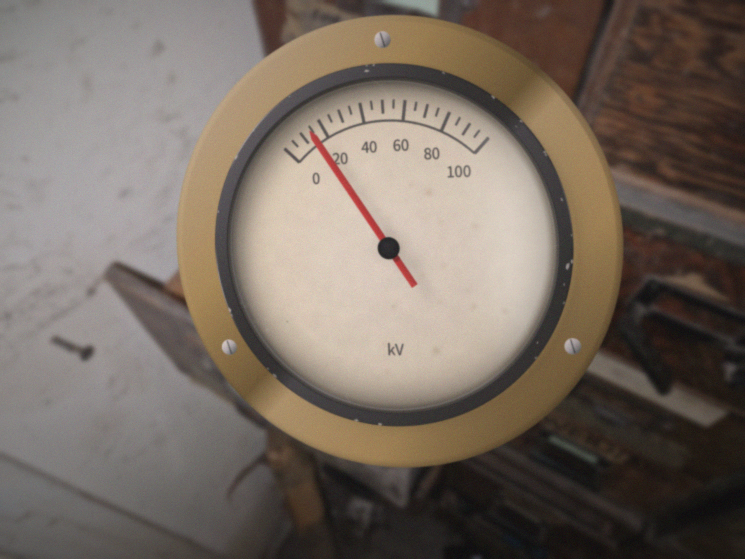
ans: {"value": 15, "unit": "kV"}
